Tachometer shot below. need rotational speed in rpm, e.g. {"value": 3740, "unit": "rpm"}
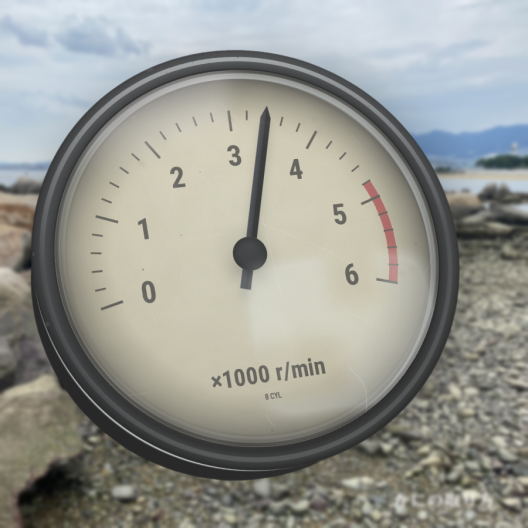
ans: {"value": 3400, "unit": "rpm"}
